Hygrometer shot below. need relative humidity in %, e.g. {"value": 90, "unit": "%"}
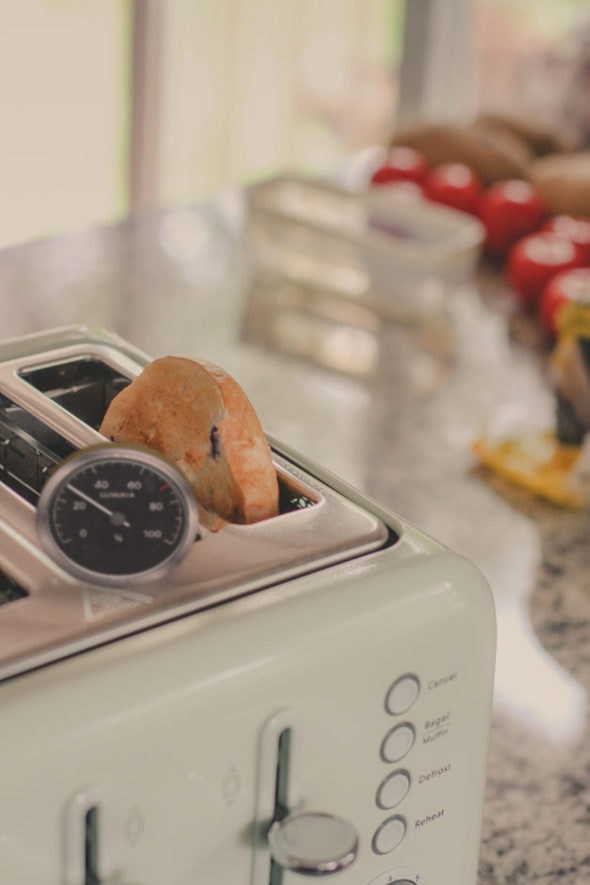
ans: {"value": 28, "unit": "%"}
